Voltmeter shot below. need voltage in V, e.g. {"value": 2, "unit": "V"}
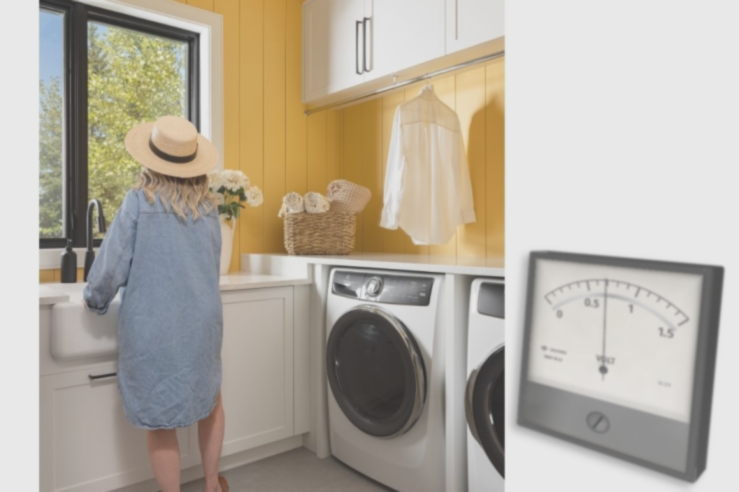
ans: {"value": 0.7, "unit": "V"}
